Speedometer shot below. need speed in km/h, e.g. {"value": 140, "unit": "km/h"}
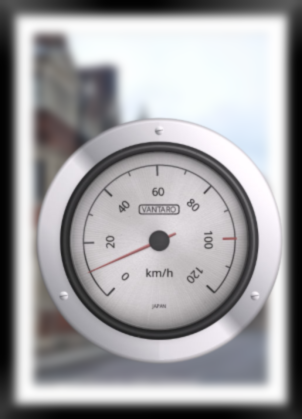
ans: {"value": 10, "unit": "km/h"}
